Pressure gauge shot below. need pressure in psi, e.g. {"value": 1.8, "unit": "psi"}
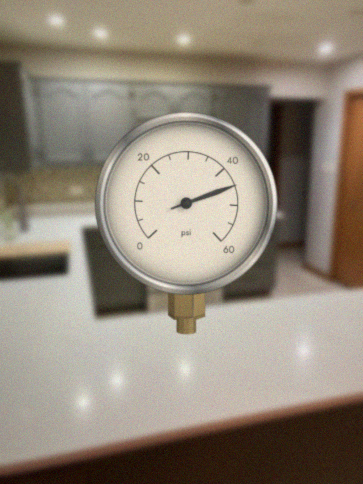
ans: {"value": 45, "unit": "psi"}
